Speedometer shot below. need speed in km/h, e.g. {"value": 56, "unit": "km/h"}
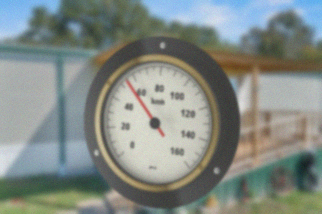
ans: {"value": 55, "unit": "km/h"}
